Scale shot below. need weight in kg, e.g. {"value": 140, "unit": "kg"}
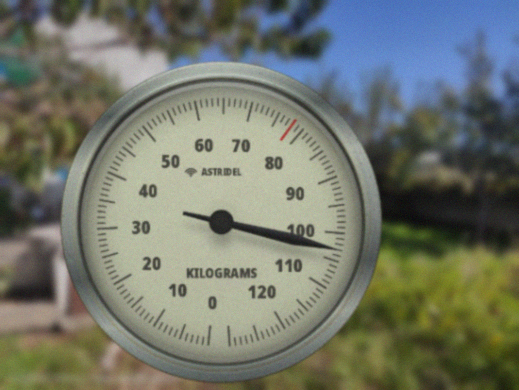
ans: {"value": 103, "unit": "kg"}
